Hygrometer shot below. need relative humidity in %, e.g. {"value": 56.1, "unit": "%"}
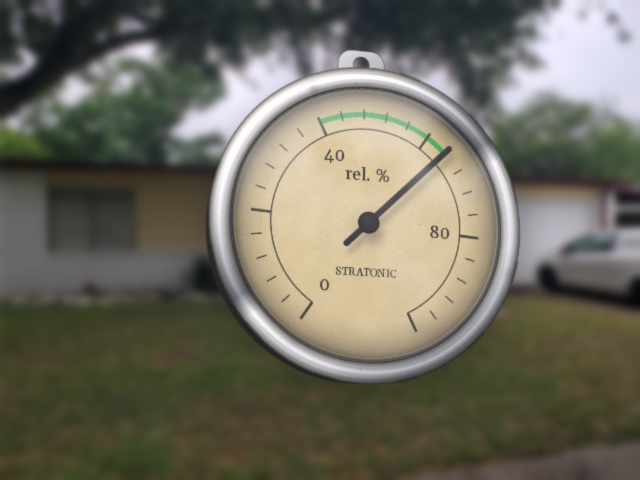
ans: {"value": 64, "unit": "%"}
